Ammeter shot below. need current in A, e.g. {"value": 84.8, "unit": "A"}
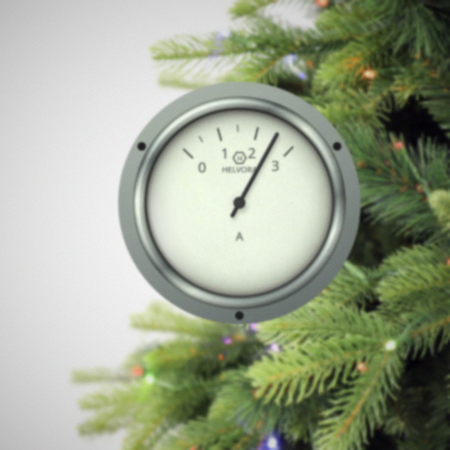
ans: {"value": 2.5, "unit": "A"}
